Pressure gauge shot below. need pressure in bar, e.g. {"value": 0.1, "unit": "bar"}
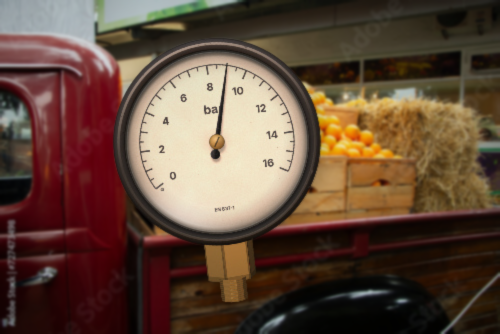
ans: {"value": 9, "unit": "bar"}
